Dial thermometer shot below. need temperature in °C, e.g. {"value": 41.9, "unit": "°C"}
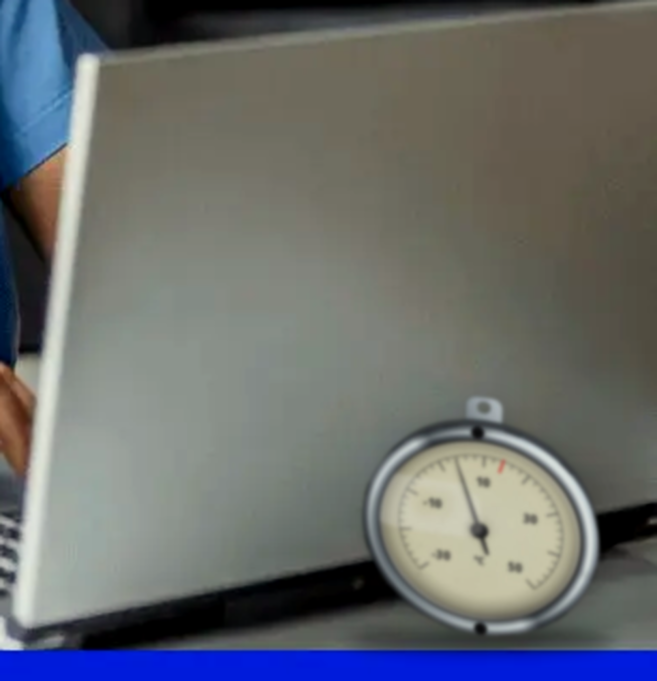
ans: {"value": 4, "unit": "°C"}
